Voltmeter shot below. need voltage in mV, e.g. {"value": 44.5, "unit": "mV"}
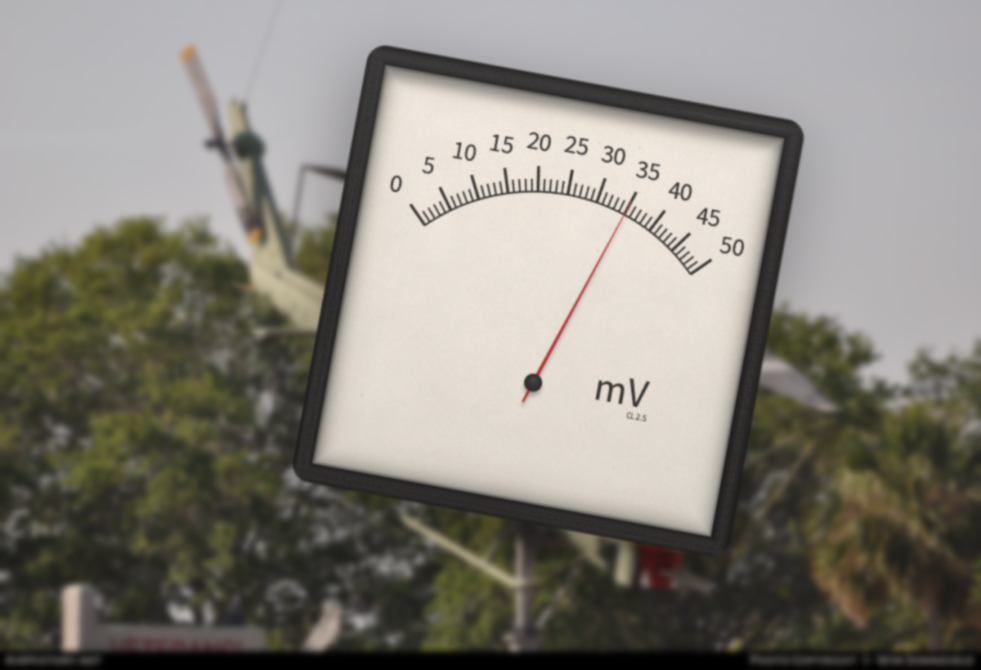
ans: {"value": 35, "unit": "mV"}
